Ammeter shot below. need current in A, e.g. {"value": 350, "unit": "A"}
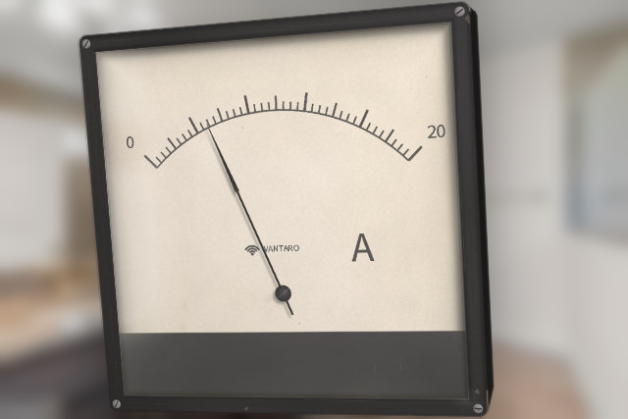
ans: {"value": 5, "unit": "A"}
